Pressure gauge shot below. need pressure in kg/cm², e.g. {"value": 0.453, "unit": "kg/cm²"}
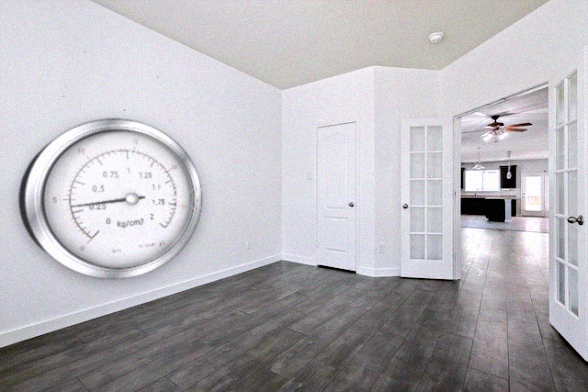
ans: {"value": 0.3, "unit": "kg/cm²"}
